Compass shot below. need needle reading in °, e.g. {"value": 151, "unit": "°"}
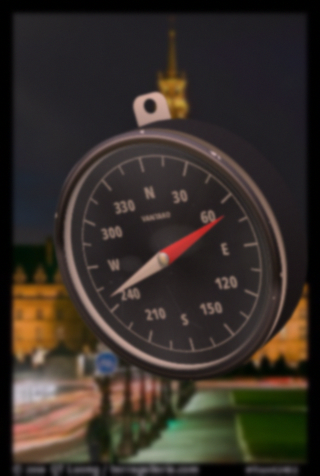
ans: {"value": 67.5, "unit": "°"}
